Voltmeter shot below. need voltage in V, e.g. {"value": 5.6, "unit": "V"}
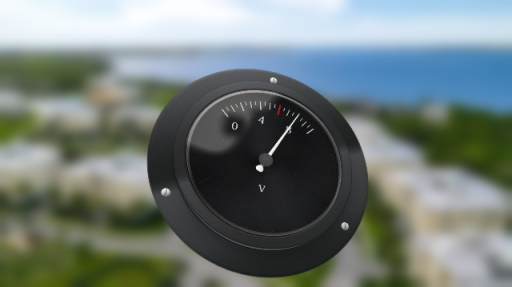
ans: {"value": 8, "unit": "V"}
